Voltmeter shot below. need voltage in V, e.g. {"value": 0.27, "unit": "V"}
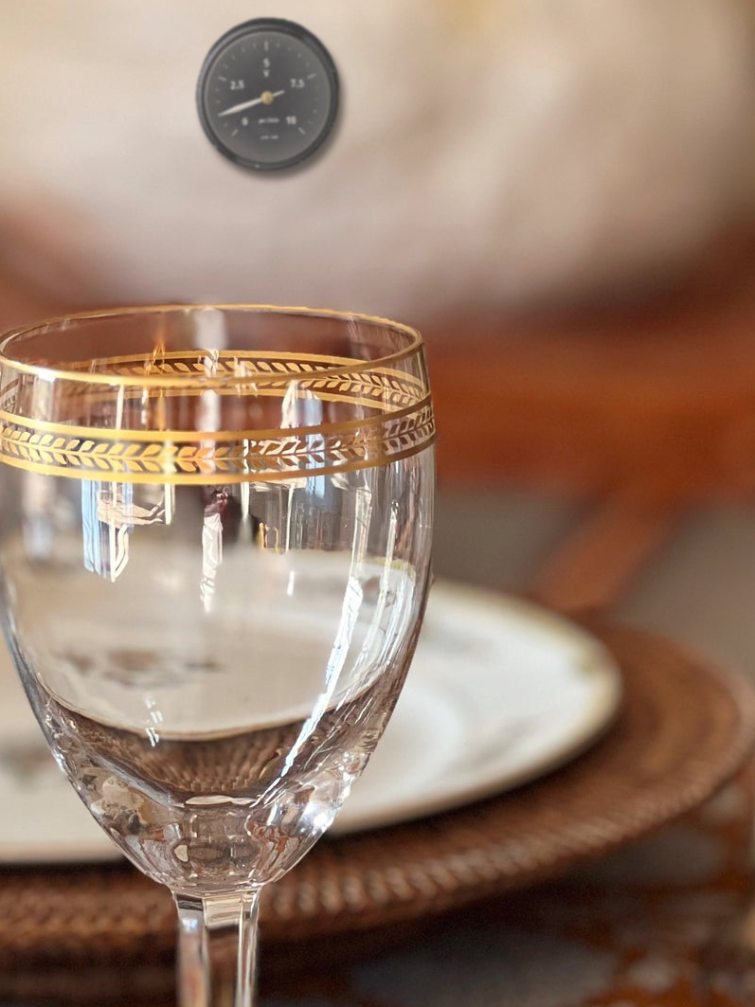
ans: {"value": 1, "unit": "V"}
